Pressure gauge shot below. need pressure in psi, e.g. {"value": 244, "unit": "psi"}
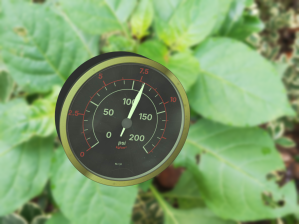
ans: {"value": 110, "unit": "psi"}
